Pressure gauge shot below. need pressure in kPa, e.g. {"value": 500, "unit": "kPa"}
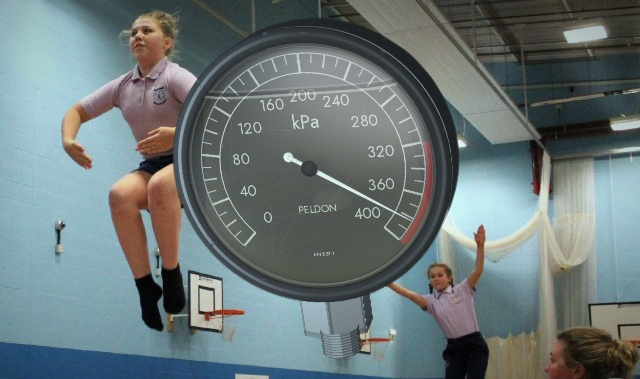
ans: {"value": 380, "unit": "kPa"}
